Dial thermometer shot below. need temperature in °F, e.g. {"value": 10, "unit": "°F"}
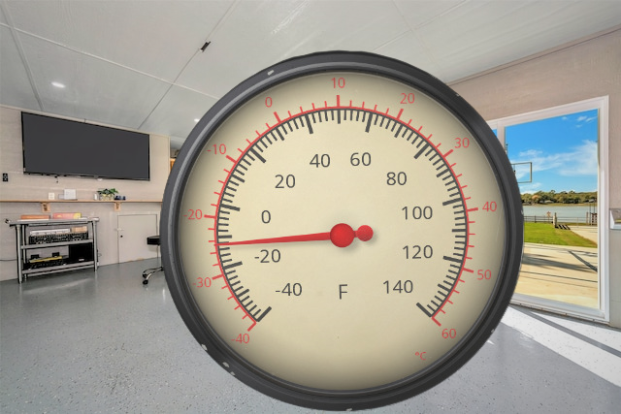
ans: {"value": -12, "unit": "°F"}
